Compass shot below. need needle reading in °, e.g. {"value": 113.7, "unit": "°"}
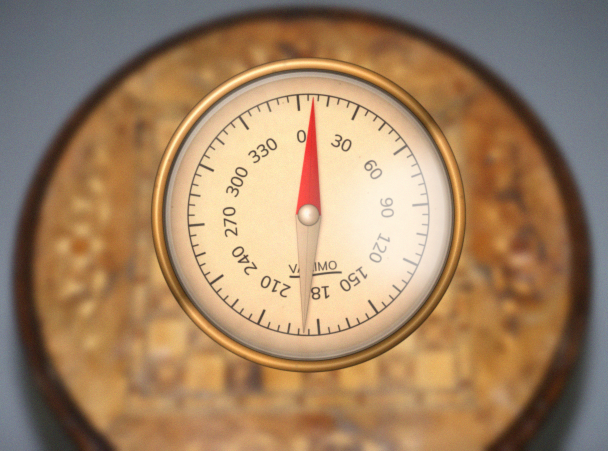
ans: {"value": 7.5, "unit": "°"}
